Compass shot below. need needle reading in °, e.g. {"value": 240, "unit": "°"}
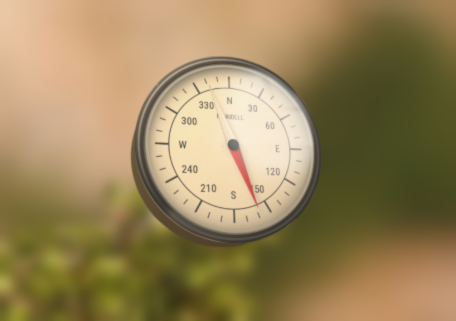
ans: {"value": 160, "unit": "°"}
